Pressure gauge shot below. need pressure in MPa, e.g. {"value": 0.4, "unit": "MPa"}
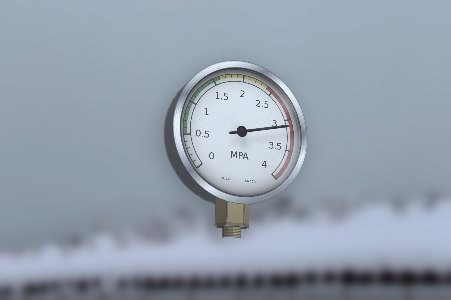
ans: {"value": 3.1, "unit": "MPa"}
